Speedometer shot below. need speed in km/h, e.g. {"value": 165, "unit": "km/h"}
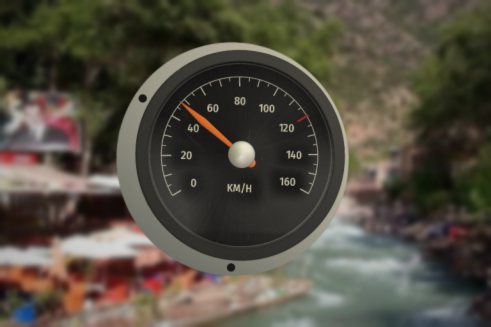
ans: {"value": 47.5, "unit": "km/h"}
